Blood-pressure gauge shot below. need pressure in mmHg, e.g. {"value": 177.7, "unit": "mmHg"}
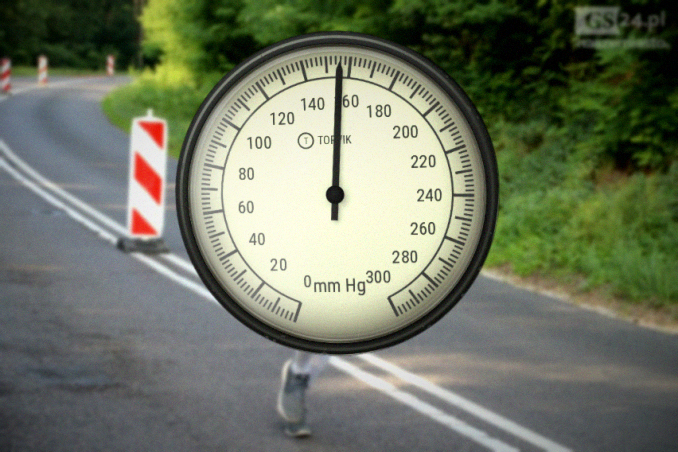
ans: {"value": 156, "unit": "mmHg"}
